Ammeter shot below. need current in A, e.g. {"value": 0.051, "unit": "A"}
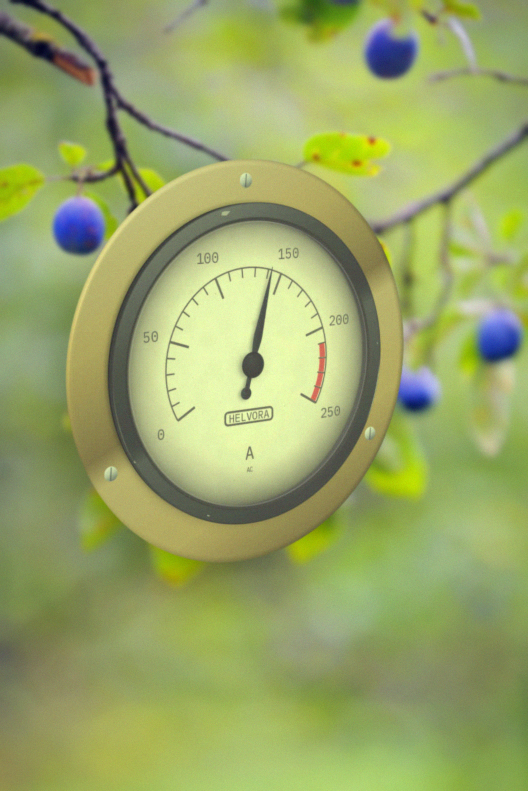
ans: {"value": 140, "unit": "A"}
